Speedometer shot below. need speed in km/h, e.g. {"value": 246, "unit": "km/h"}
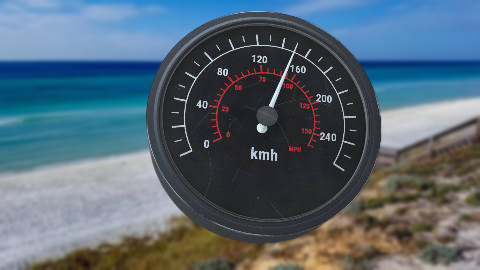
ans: {"value": 150, "unit": "km/h"}
